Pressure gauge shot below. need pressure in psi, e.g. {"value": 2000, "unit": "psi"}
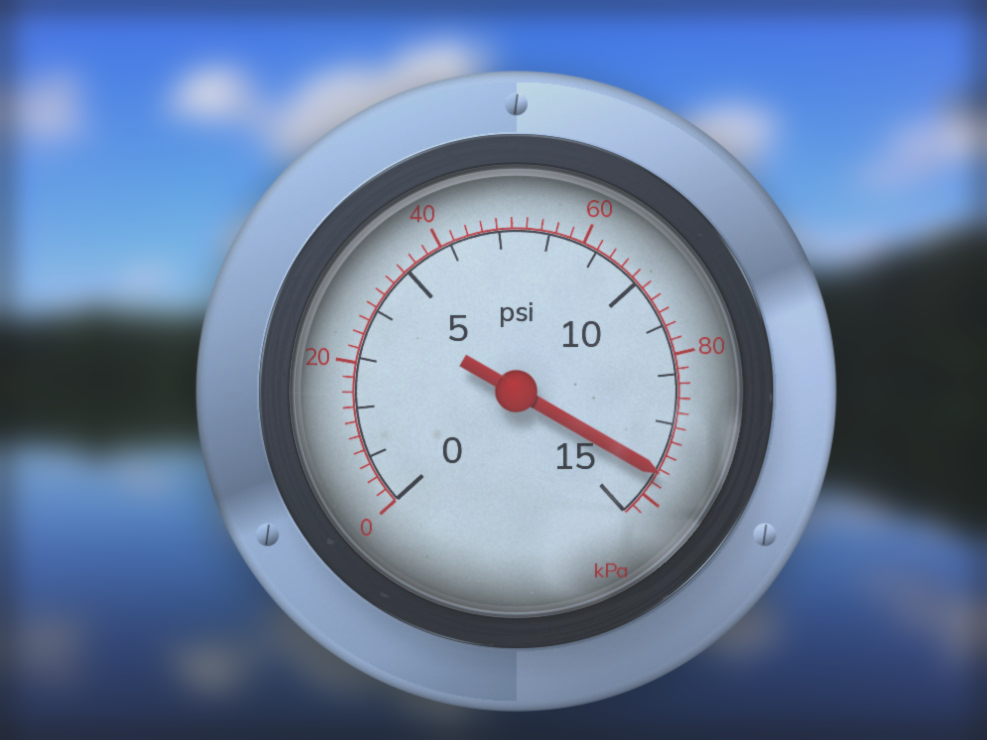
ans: {"value": 14, "unit": "psi"}
